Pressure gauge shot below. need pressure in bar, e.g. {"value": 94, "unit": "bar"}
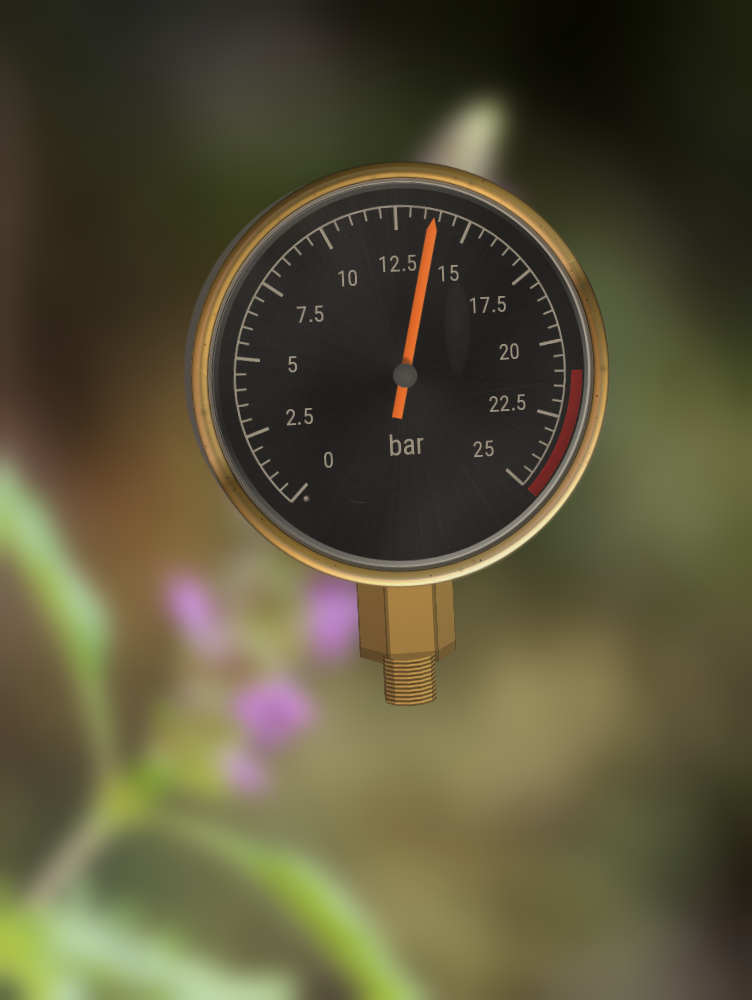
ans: {"value": 13.75, "unit": "bar"}
